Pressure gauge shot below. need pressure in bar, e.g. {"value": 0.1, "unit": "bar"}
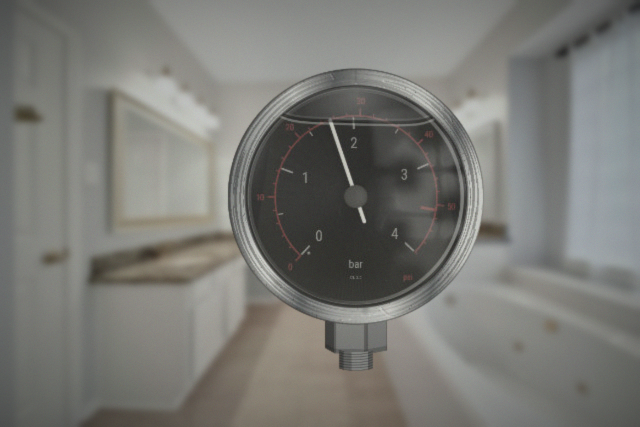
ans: {"value": 1.75, "unit": "bar"}
